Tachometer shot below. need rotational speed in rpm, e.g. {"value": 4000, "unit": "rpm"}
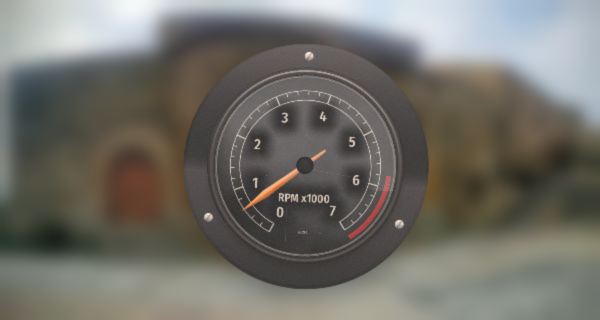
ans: {"value": 600, "unit": "rpm"}
